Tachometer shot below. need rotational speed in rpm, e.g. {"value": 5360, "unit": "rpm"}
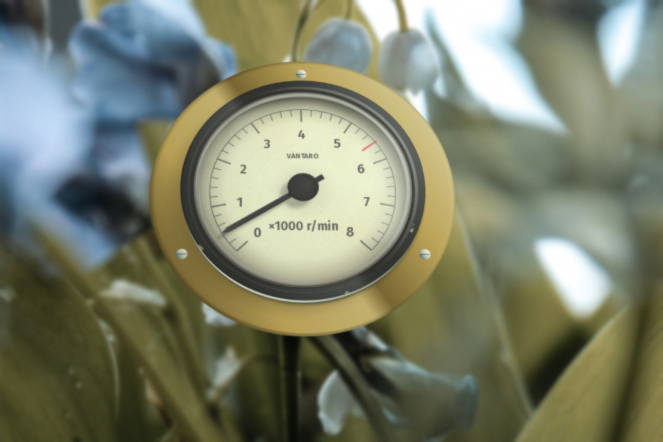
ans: {"value": 400, "unit": "rpm"}
